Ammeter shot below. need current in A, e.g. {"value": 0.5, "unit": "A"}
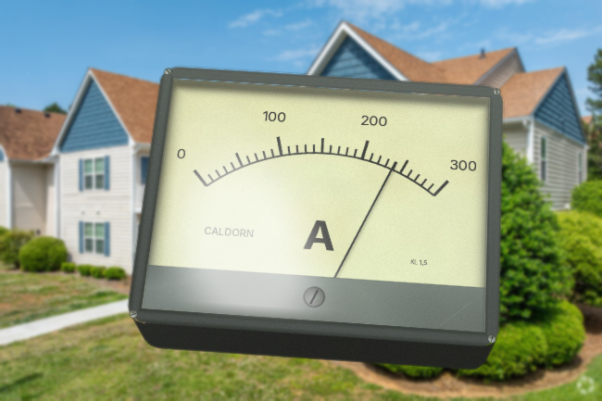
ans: {"value": 240, "unit": "A"}
